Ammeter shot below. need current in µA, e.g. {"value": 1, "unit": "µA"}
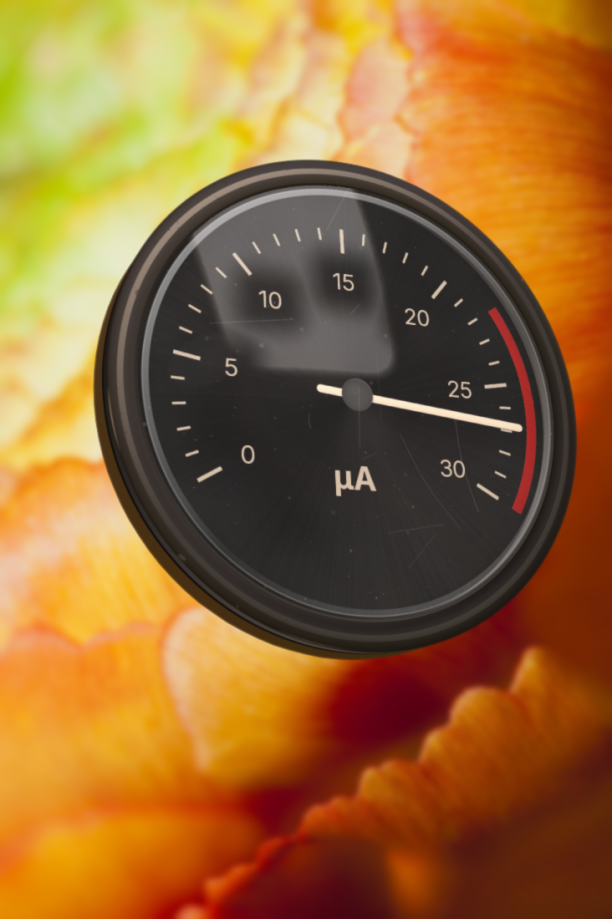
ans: {"value": 27, "unit": "µA"}
